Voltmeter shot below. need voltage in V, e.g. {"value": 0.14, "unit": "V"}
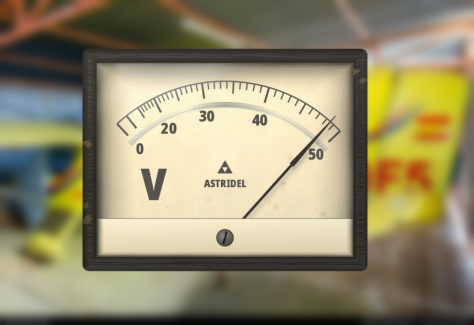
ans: {"value": 48.5, "unit": "V"}
